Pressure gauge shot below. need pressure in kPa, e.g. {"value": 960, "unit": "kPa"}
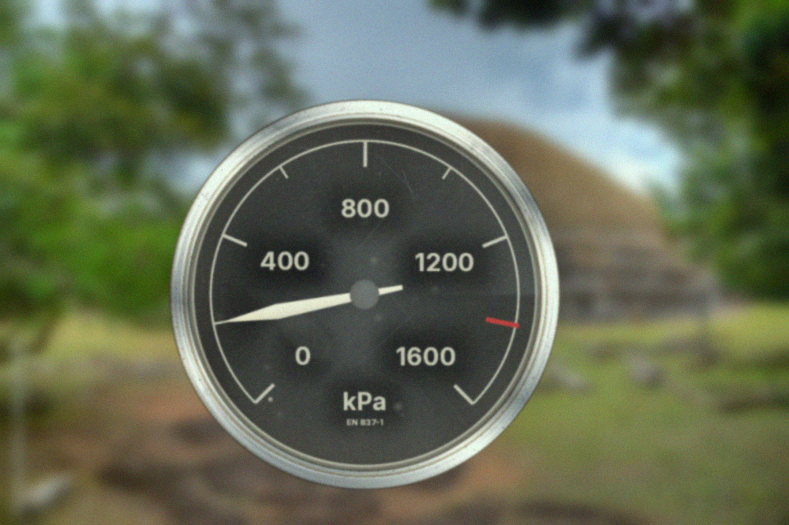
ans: {"value": 200, "unit": "kPa"}
